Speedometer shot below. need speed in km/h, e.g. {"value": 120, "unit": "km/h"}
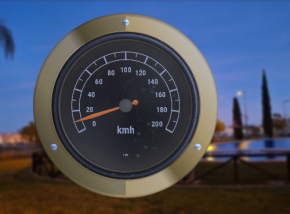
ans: {"value": 10, "unit": "km/h"}
